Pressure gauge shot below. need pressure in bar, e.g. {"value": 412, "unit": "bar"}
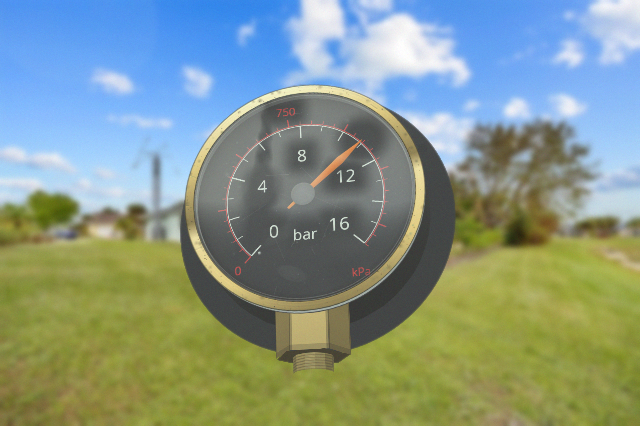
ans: {"value": 11, "unit": "bar"}
